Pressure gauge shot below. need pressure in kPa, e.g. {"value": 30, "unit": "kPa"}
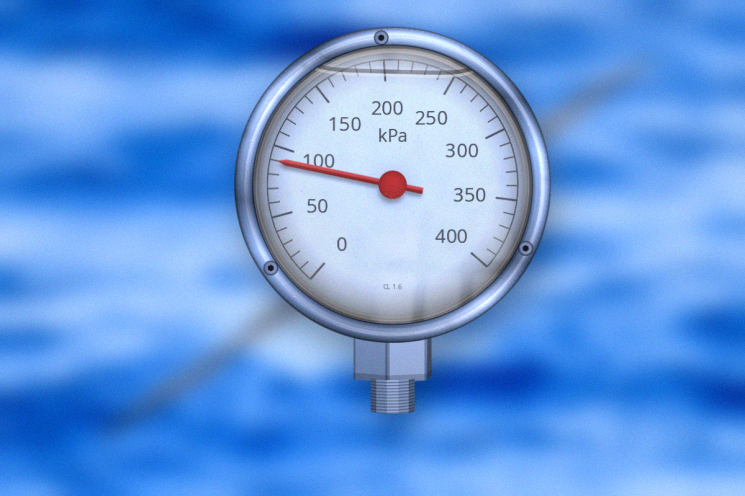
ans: {"value": 90, "unit": "kPa"}
